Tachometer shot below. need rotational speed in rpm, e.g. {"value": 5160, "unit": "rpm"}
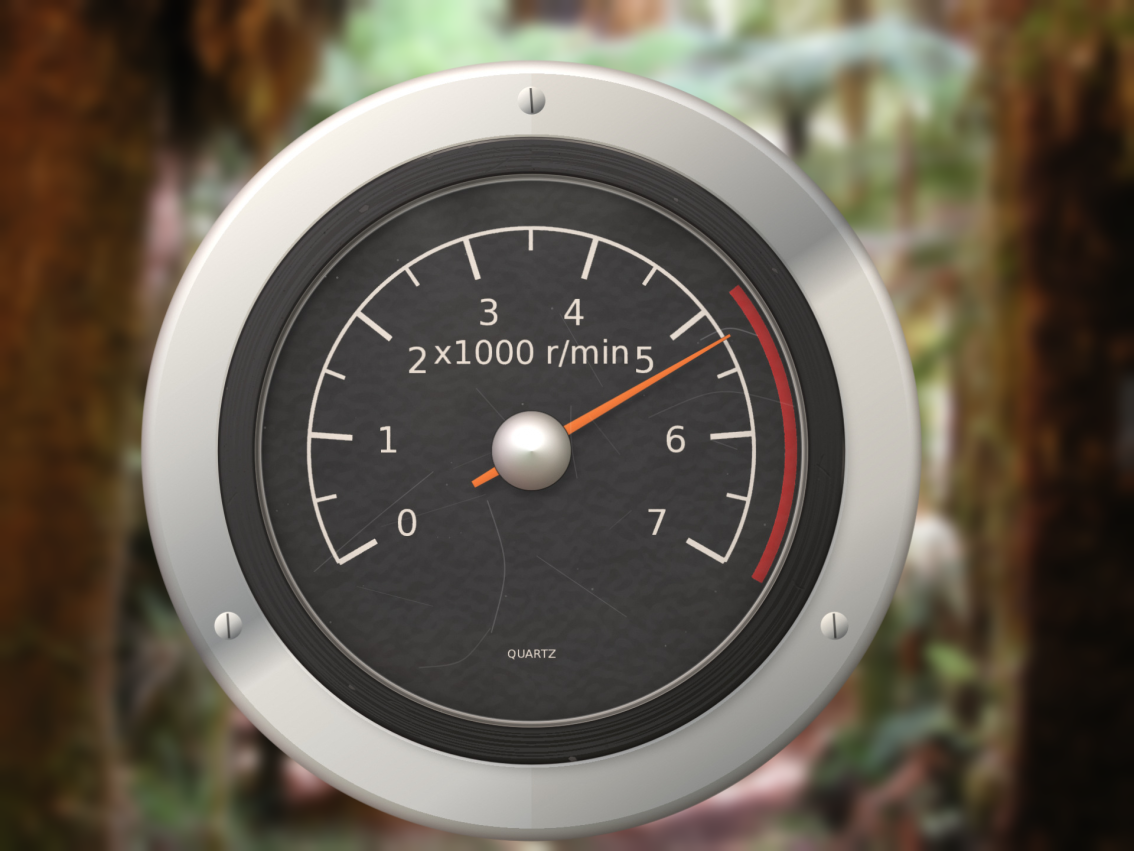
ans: {"value": 5250, "unit": "rpm"}
